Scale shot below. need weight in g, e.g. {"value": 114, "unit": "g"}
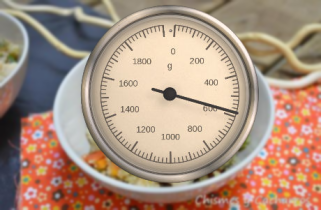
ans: {"value": 580, "unit": "g"}
